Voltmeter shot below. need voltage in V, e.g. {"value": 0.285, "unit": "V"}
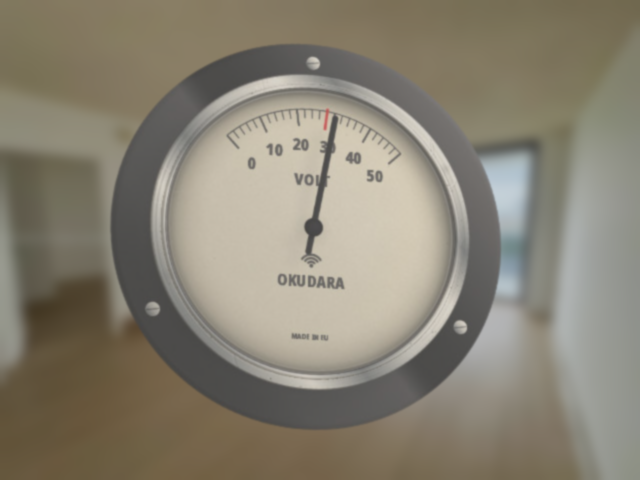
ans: {"value": 30, "unit": "V"}
